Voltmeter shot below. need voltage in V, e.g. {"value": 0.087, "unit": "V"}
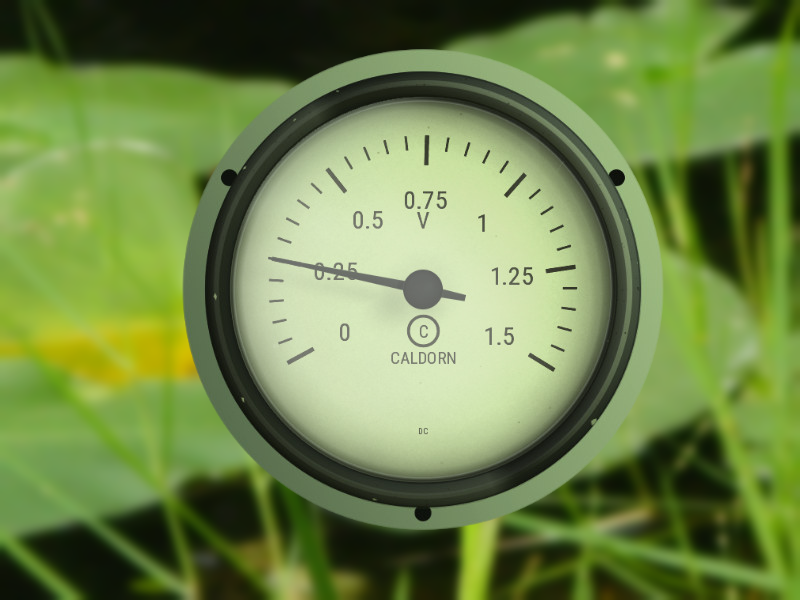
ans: {"value": 0.25, "unit": "V"}
